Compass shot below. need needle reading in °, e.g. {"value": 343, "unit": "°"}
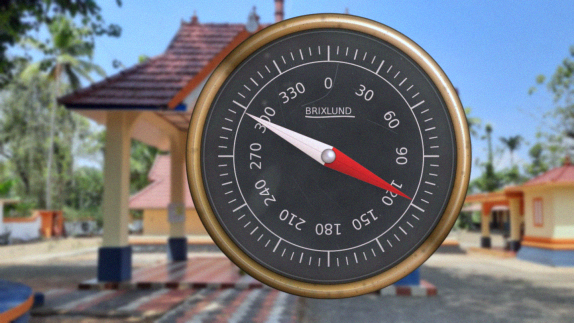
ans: {"value": 117.5, "unit": "°"}
